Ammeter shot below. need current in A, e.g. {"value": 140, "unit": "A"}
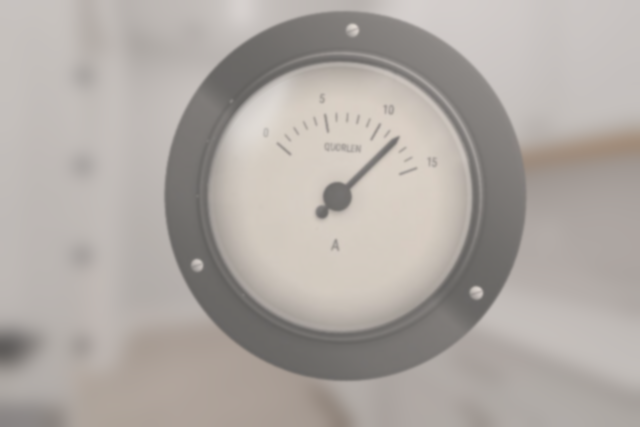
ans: {"value": 12, "unit": "A"}
